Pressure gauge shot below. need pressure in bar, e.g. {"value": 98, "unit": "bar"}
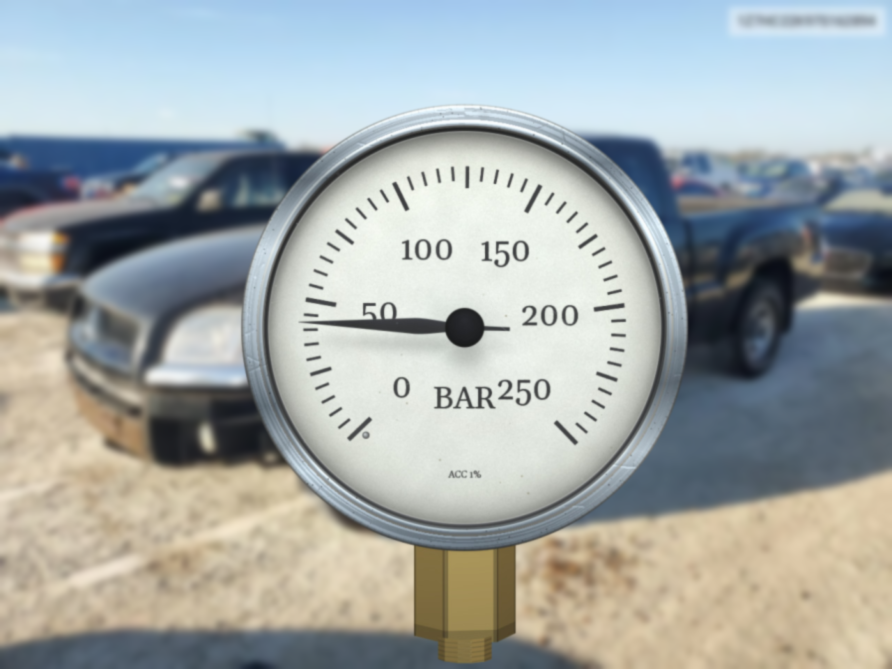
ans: {"value": 42.5, "unit": "bar"}
